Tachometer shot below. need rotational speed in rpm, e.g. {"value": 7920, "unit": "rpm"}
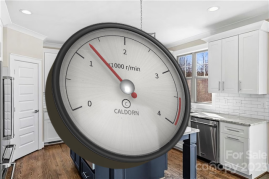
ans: {"value": 1250, "unit": "rpm"}
